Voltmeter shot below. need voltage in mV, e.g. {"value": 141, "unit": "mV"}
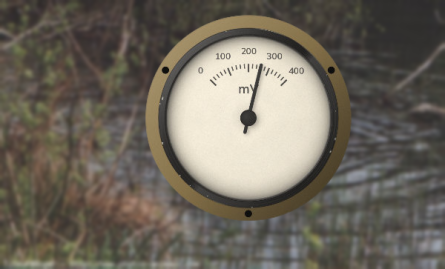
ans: {"value": 260, "unit": "mV"}
